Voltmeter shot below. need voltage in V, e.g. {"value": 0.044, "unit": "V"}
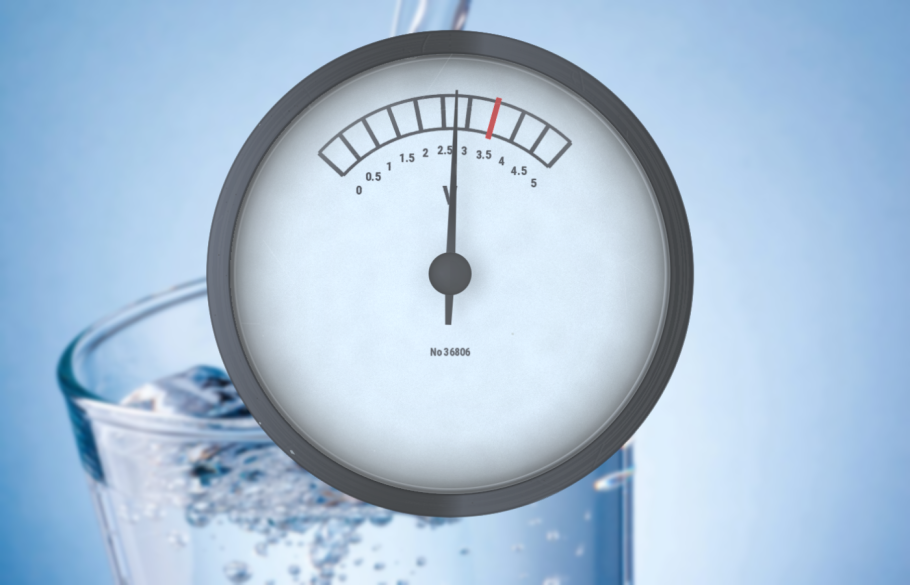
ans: {"value": 2.75, "unit": "V"}
